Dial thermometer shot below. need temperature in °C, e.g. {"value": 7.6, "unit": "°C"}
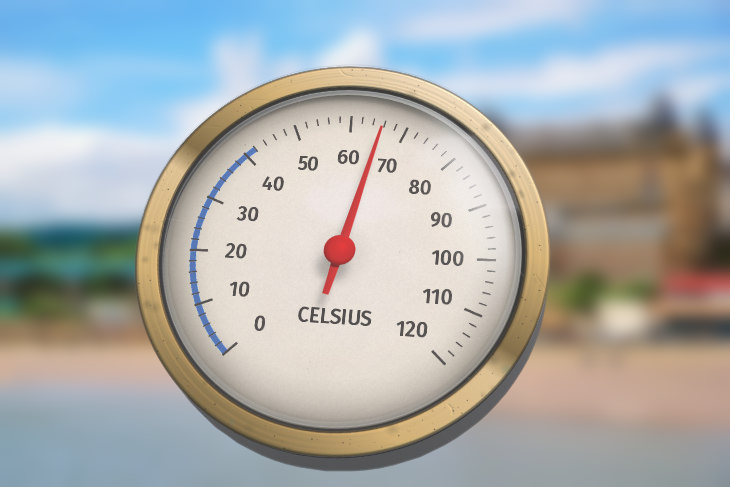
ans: {"value": 66, "unit": "°C"}
